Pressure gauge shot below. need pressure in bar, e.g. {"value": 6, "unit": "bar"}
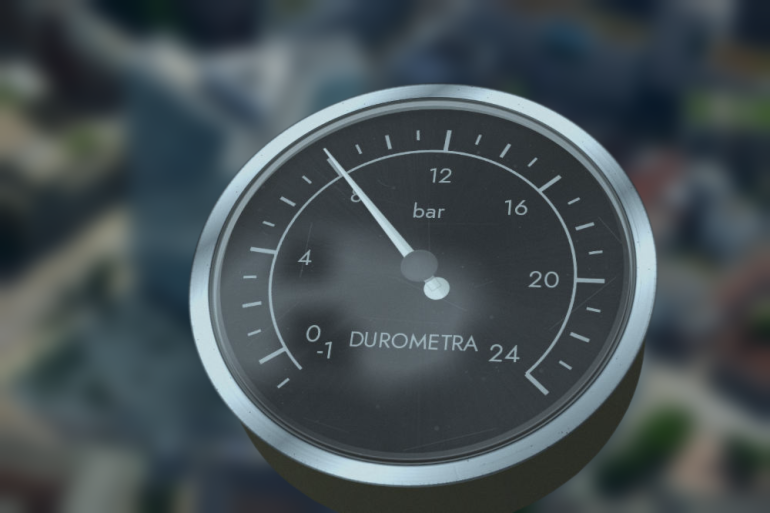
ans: {"value": 8, "unit": "bar"}
